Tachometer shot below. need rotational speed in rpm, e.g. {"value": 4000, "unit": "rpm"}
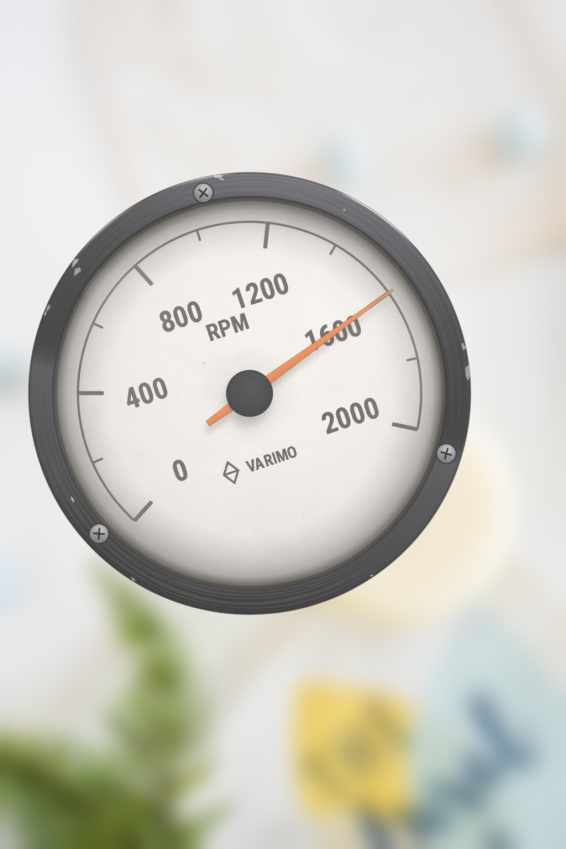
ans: {"value": 1600, "unit": "rpm"}
